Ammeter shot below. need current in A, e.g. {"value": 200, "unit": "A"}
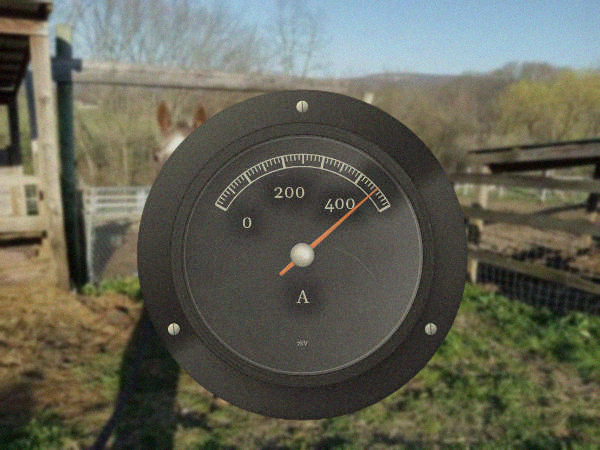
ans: {"value": 450, "unit": "A"}
